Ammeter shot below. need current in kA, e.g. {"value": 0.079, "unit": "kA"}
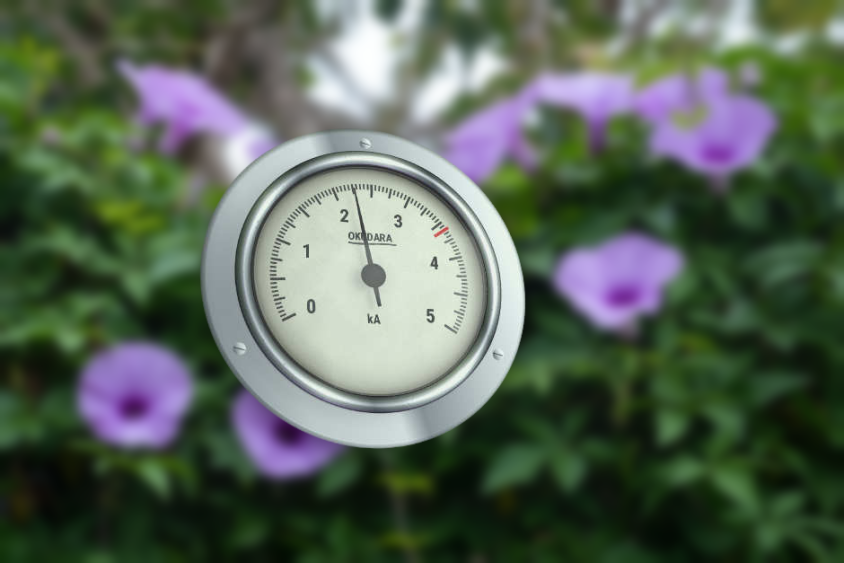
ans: {"value": 2.25, "unit": "kA"}
